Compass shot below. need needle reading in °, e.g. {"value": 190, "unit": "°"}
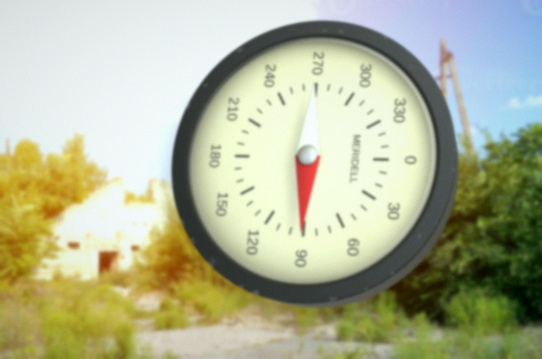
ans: {"value": 90, "unit": "°"}
